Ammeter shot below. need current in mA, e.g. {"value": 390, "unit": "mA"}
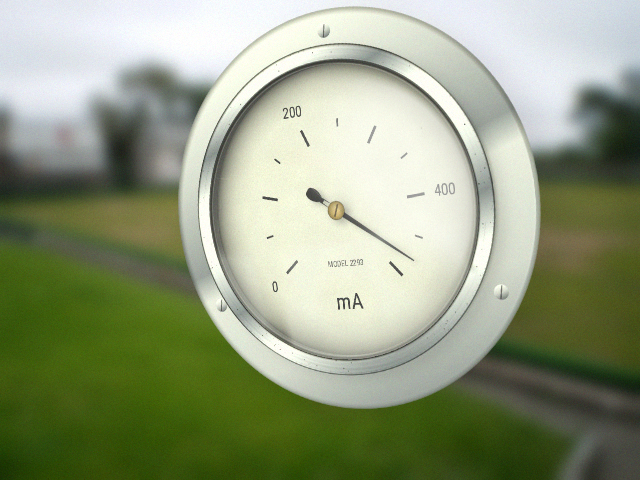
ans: {"value": 475, "unit": "mA"}
